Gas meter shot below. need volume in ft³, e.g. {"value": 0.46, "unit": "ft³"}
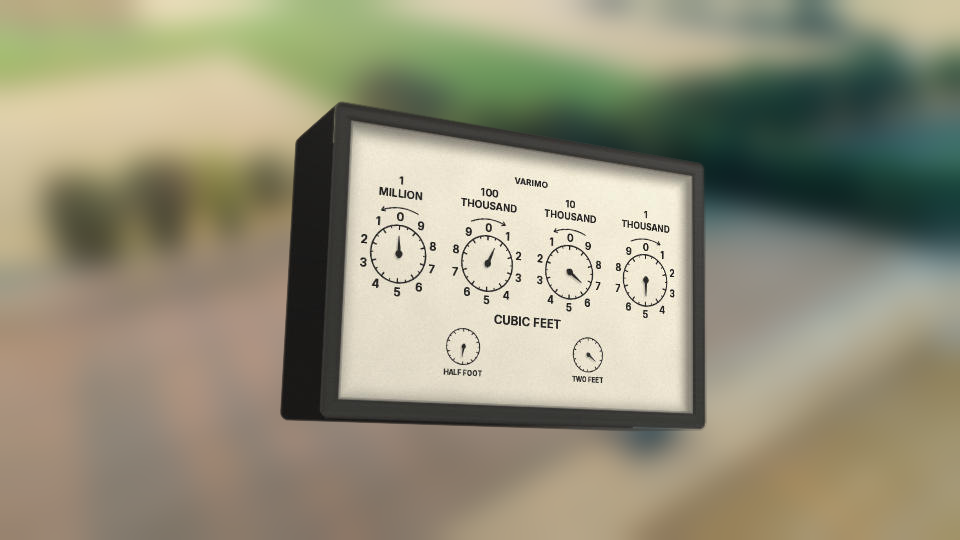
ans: {"value": 6500, "unit": "ft³"}
